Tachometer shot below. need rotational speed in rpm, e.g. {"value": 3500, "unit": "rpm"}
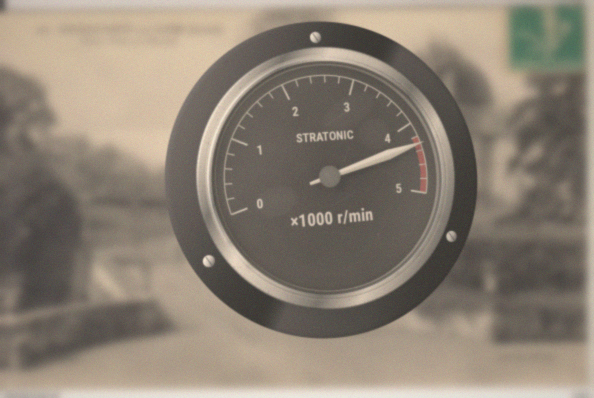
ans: {"value": 4300, "unit": "rpm"}
